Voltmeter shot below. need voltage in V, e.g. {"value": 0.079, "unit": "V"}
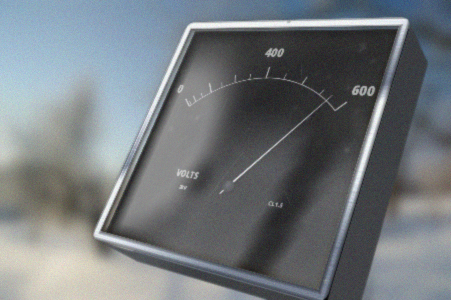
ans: {"value": 575, "unit": "V"}
